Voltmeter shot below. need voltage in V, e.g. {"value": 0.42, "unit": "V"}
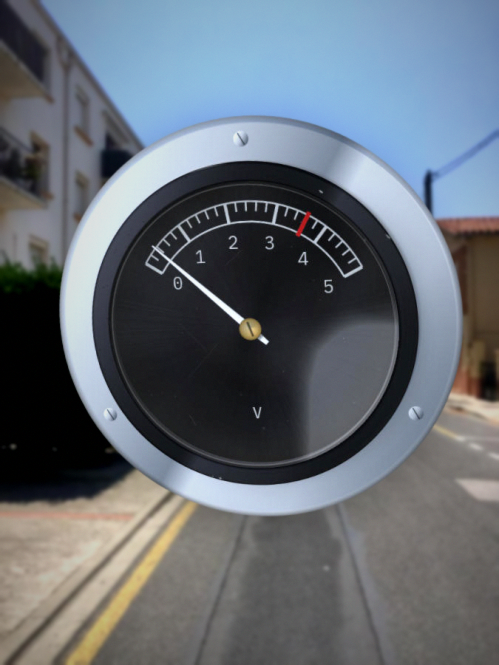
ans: {"value": 0.4, "unit": "V"}
